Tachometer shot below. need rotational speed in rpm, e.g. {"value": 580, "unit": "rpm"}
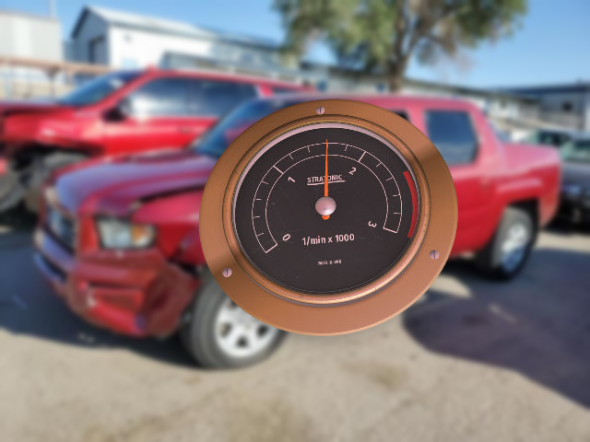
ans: {"value": 1600, "unit": "rpm"}
